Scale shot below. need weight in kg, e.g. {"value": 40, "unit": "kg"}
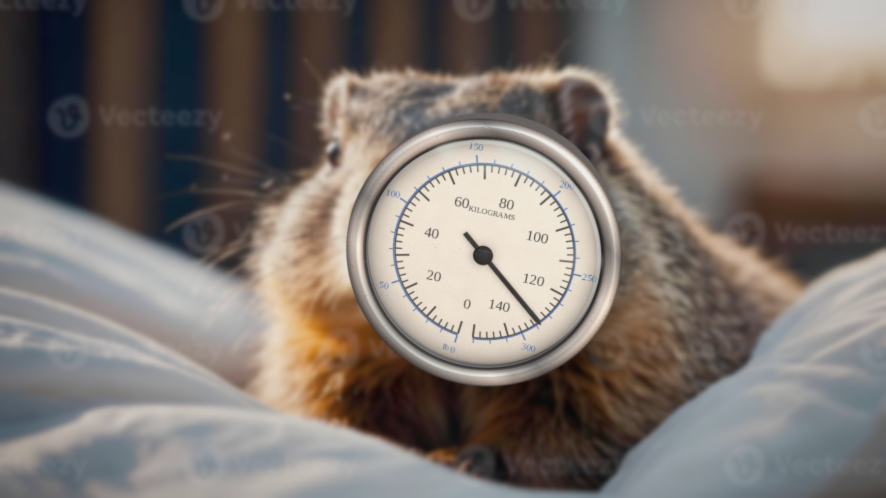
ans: {"value": 130, "unit": "kg"}
